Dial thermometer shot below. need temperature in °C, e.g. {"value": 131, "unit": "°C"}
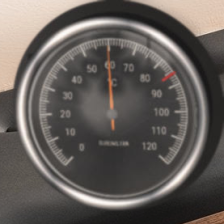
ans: {"value": 60, "unit": "°C"}
